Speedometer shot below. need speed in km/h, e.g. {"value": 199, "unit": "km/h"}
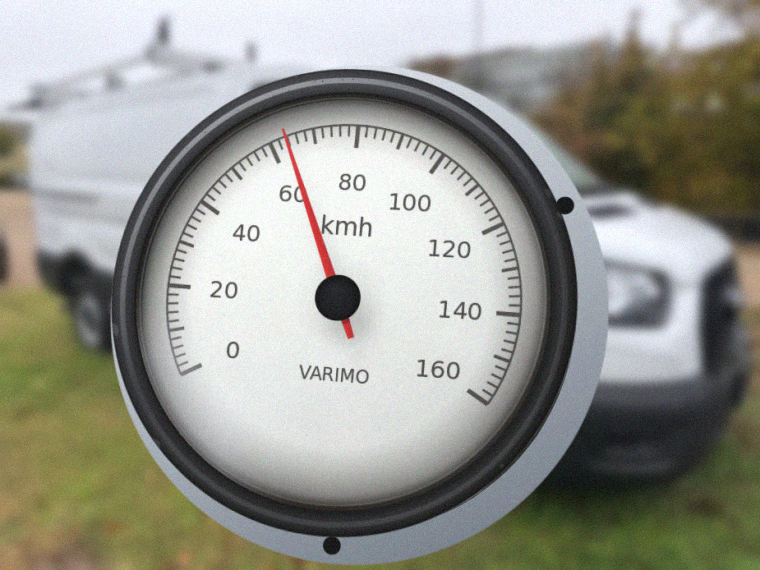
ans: {"value": 64, "unit": "km/h"}
